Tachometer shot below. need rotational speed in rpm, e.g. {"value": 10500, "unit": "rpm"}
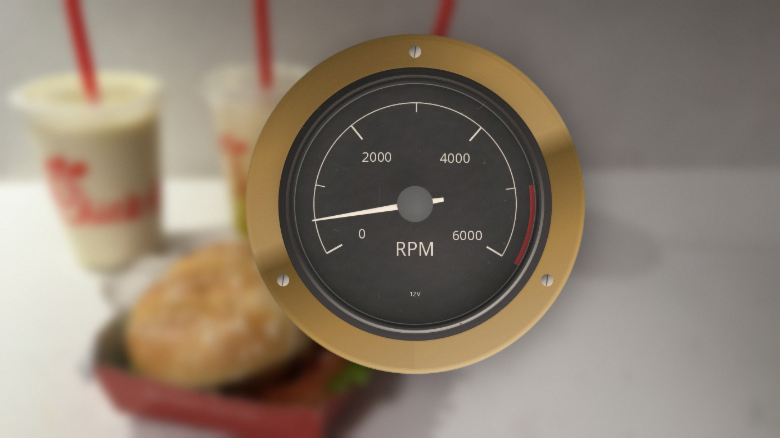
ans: {"value": 500, "unit": "rpm"}
